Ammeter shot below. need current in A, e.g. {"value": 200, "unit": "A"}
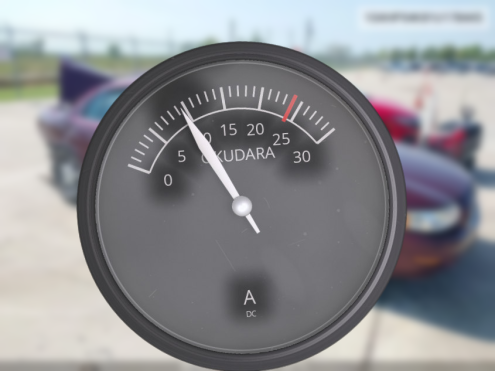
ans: {"value": 9.5, "unit": "A"}
